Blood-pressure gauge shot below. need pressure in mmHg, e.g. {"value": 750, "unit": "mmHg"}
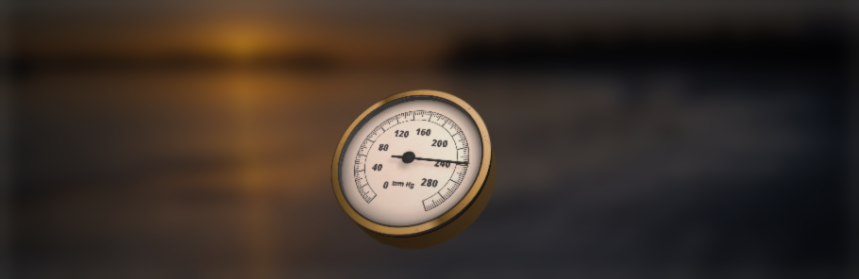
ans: {"value": 240, "unit": "mmHg"}
